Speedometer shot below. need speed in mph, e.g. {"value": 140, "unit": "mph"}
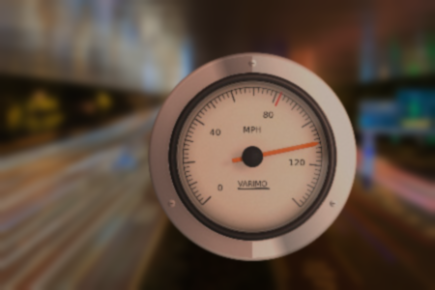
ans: {"value": 110, "unit": "mph"}
